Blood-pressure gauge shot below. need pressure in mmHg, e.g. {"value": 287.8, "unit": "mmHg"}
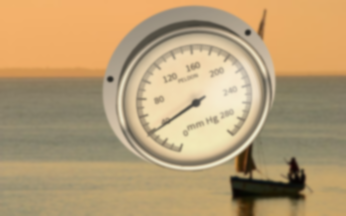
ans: {"value": 40, "unit": "mmHg"}
